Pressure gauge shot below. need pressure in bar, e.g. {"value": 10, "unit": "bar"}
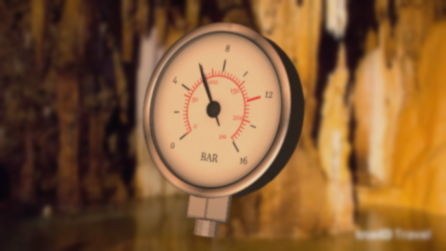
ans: {"value": 6, "unit": "bar"}
